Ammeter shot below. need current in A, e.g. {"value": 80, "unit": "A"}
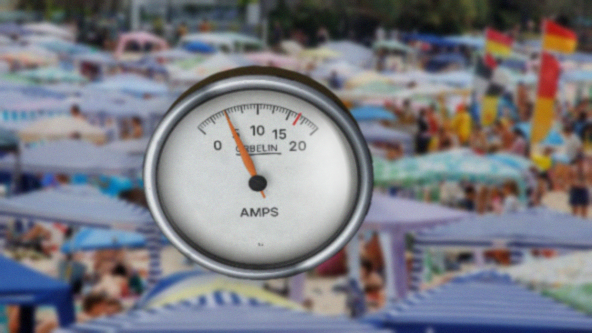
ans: {"value": 5, "unit": "A"}
